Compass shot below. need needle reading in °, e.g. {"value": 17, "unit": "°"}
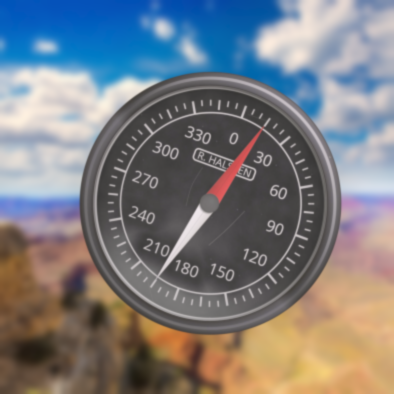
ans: {"value": 15, "unit": "°"}
